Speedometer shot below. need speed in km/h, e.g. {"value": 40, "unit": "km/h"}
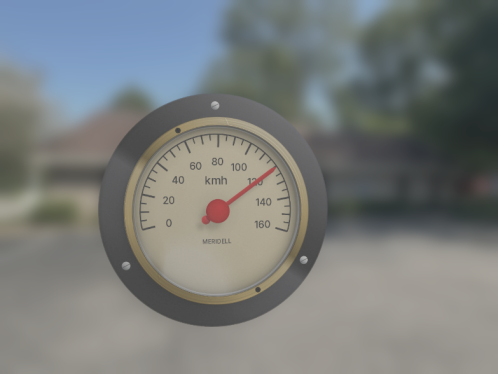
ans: {"value": 120, "unit": "km/h"}
